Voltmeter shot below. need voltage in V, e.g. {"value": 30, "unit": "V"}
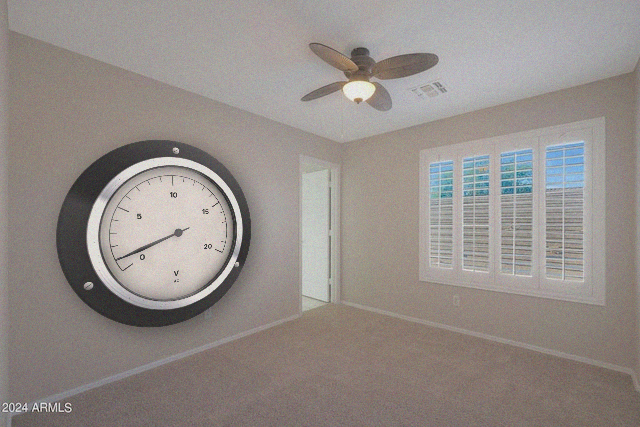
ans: {"value": 1, "unit": "V"}
